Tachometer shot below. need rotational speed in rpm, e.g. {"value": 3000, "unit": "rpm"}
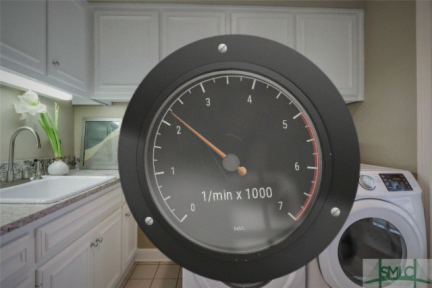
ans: {"value": 2250, "unit": "rpm"}
